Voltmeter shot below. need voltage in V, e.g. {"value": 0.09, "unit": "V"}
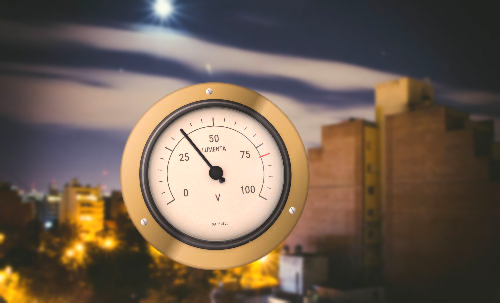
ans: {"value": 35, "unit": "V"}
